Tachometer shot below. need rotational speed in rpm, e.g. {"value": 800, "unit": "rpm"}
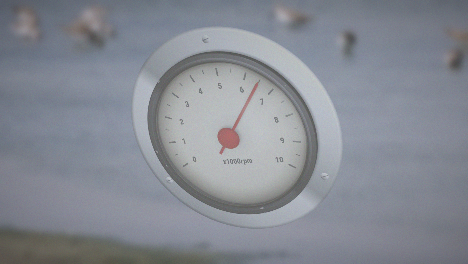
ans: {"value": 6500, "unit": "rpm"}
